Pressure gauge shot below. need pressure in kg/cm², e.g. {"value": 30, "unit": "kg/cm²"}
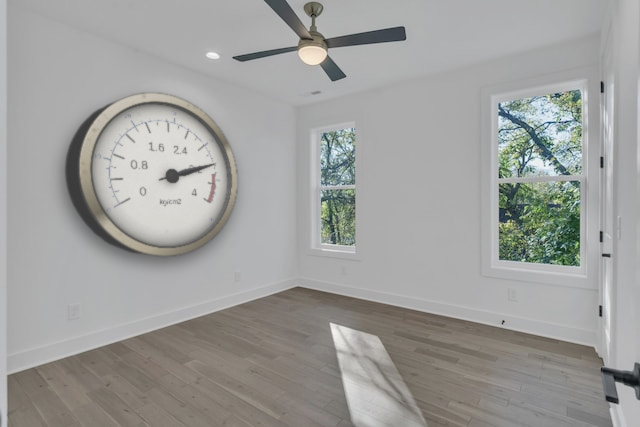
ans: {"value": 3.2, "unit": "kg/cm²"}
